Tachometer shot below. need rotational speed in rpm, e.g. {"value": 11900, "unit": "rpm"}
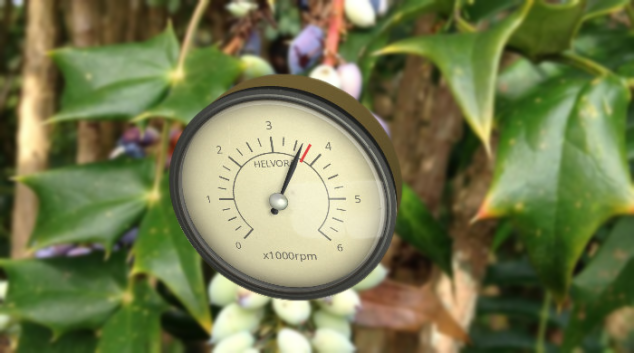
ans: {"value": 3625, "unit": "rpm"}
